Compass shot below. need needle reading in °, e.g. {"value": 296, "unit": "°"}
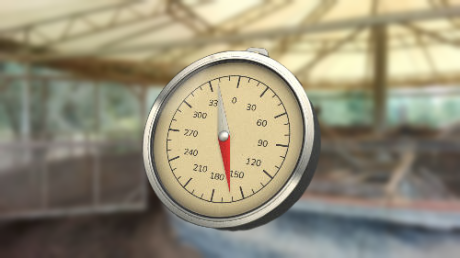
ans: {"value": 160, "unit": "°"}
